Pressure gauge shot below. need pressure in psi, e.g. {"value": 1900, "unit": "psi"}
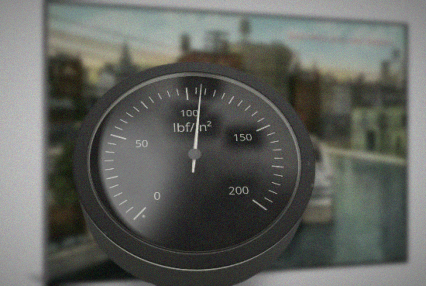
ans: {"value": 107.5, "unit": "psi"}
